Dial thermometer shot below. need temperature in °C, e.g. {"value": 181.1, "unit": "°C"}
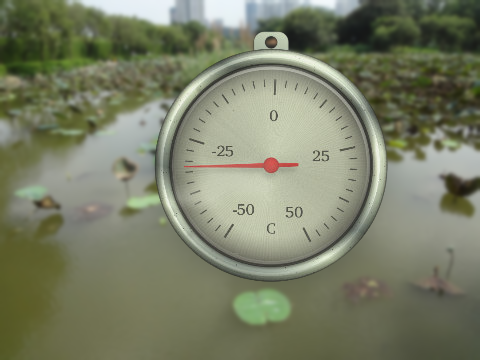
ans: {"value": -31.25, "unit": "°C"}
